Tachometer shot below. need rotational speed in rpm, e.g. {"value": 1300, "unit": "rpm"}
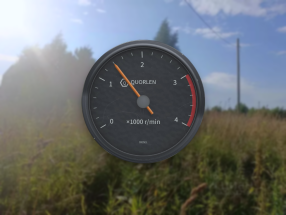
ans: {"value": 1400, "unit": "rpm"}
